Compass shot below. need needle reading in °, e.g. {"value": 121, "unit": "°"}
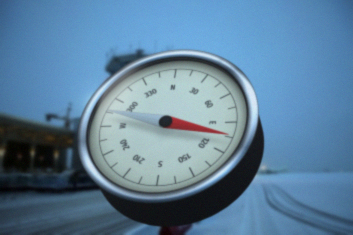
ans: {"value": 105, "unit": "°"}
